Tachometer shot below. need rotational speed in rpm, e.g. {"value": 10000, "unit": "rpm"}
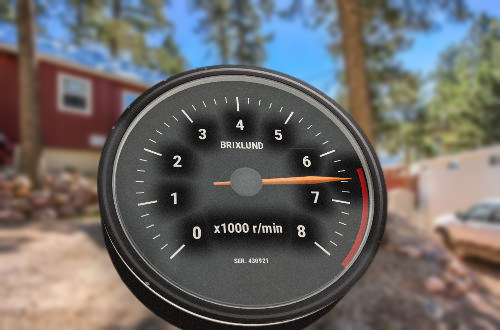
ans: {"value": 6600, "unit": "rpm"}
